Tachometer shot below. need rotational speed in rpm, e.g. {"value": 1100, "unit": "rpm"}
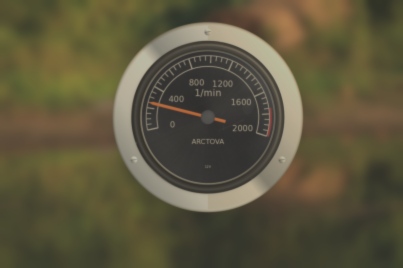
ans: {"value": 250, "unit": "rpm"}
